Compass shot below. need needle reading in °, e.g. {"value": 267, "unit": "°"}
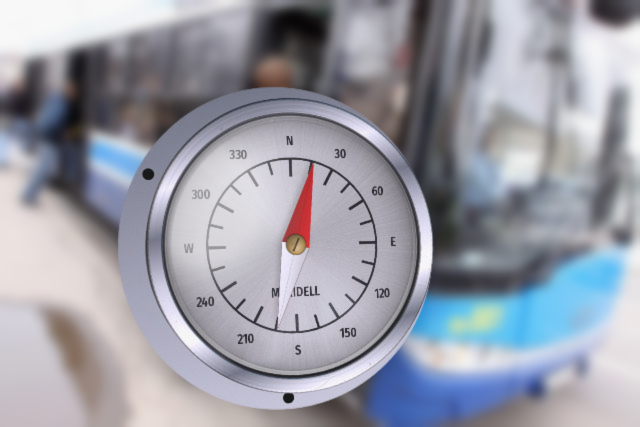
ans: {"value": 15, "unit": "°"}
